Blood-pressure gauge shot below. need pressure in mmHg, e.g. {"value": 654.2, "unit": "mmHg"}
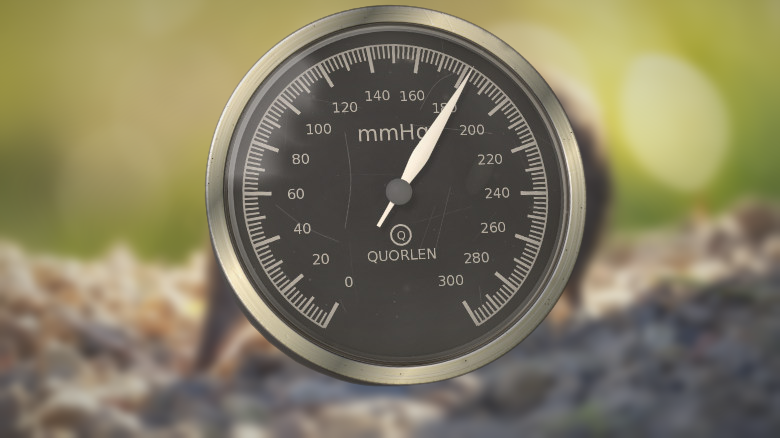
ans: {"value": 182, "unit": "mmHg"}
